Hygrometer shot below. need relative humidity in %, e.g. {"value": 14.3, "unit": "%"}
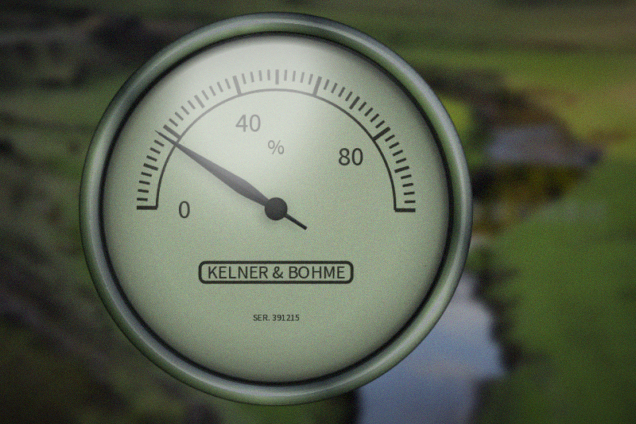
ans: {"value": 18, "unit": "%"}
